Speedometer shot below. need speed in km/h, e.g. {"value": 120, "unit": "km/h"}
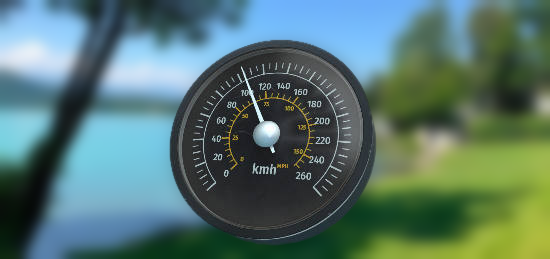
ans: {"value": 105, "unit": "km/h"}
